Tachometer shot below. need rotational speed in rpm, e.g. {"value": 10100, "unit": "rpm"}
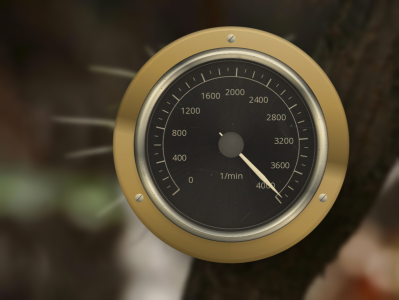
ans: {"value": 3950, "unit": "rpm"}
